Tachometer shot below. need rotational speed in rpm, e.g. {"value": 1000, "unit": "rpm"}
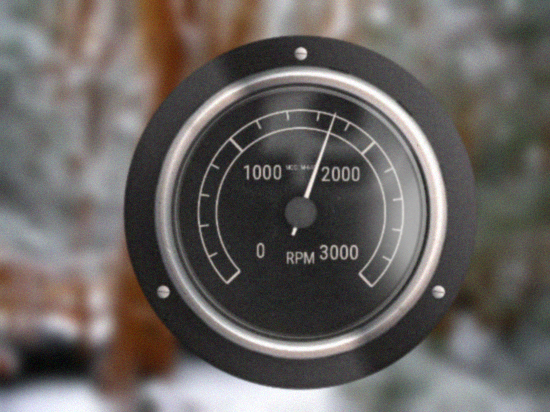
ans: {"value": 1700, "unit": "rpm"}
